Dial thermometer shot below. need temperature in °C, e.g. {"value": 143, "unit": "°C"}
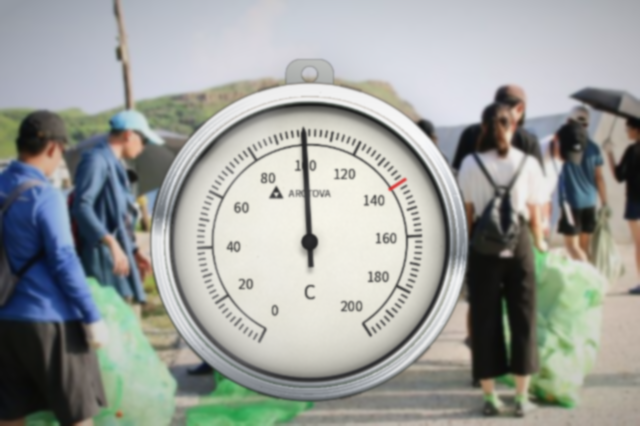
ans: {"value": 100, "unit": "°C"}
